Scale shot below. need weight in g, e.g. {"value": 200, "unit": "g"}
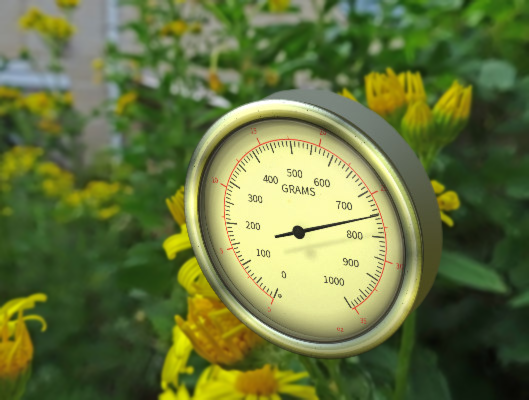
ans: {"value": 750, "unit": "g"}
